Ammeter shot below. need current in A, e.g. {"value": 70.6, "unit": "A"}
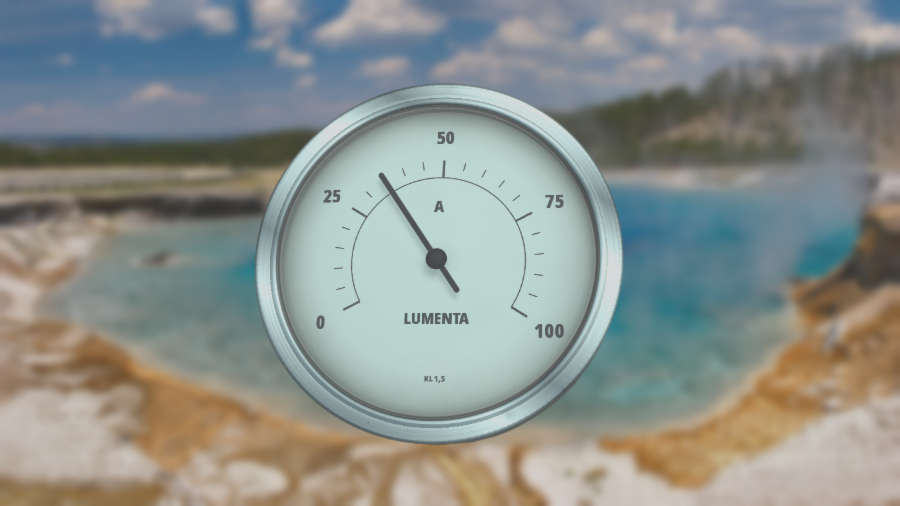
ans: {"value": 35, "unit": "A"}
